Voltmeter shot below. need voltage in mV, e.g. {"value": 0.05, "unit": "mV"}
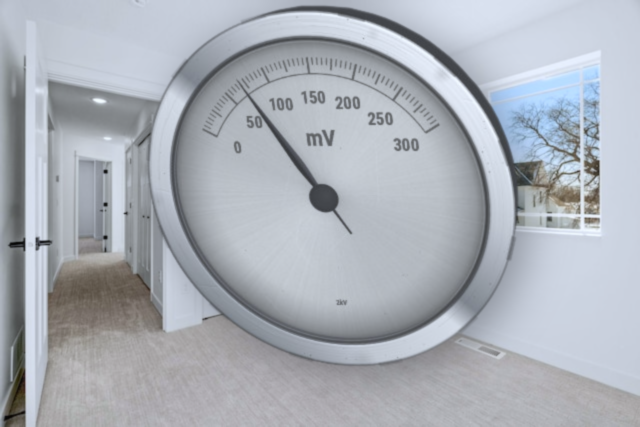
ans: {"value": 75, "unit": "mV"}
